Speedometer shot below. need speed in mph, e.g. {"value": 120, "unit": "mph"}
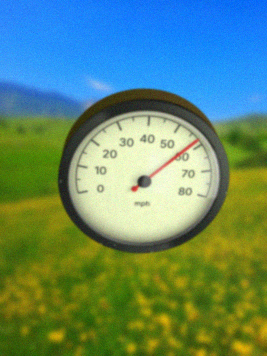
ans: {"value": 57.5, "unit": "mph"}
